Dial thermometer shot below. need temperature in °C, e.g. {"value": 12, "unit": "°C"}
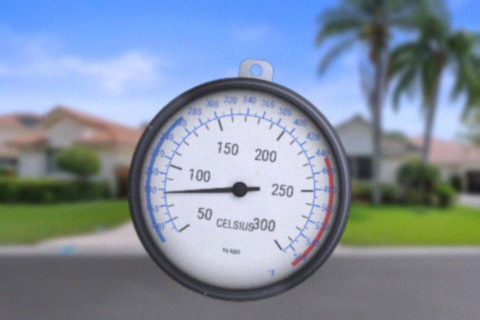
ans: {"value": 80, "unit": "°C"}
